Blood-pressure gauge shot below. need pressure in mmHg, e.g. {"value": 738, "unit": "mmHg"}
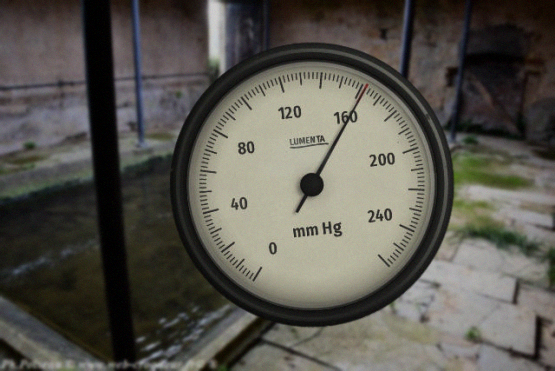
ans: {"value": 162, "unit": "mmHg"}
